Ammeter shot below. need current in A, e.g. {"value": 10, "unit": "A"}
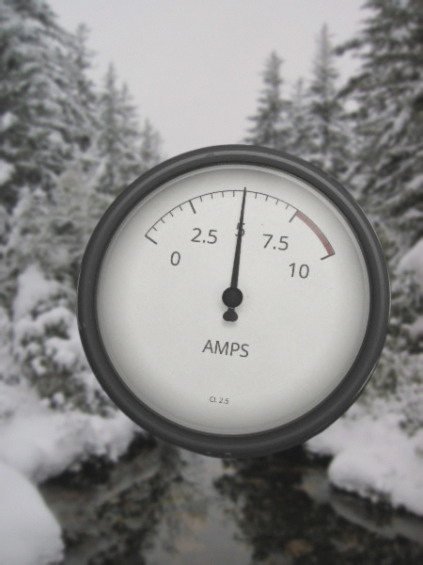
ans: {"value": 5, "unit": "A"}
